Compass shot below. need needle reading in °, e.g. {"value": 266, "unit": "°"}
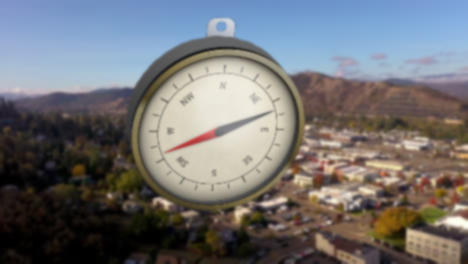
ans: {"value": 247.5, "unit": "°"}
